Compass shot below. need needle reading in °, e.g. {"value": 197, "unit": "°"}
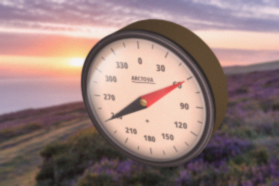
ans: {"value": 60, "unit": "°"}
